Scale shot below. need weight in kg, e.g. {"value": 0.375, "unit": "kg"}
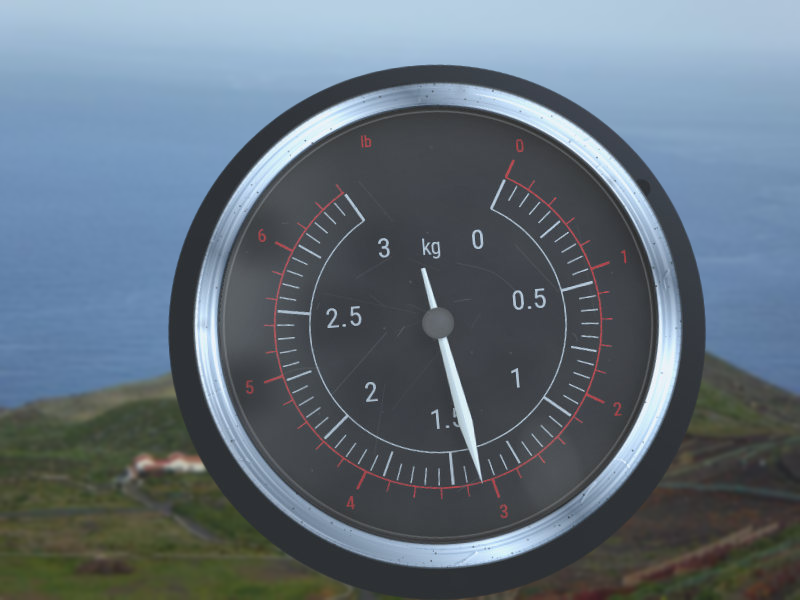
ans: {"value": 1.4, "unit": "kg"}
